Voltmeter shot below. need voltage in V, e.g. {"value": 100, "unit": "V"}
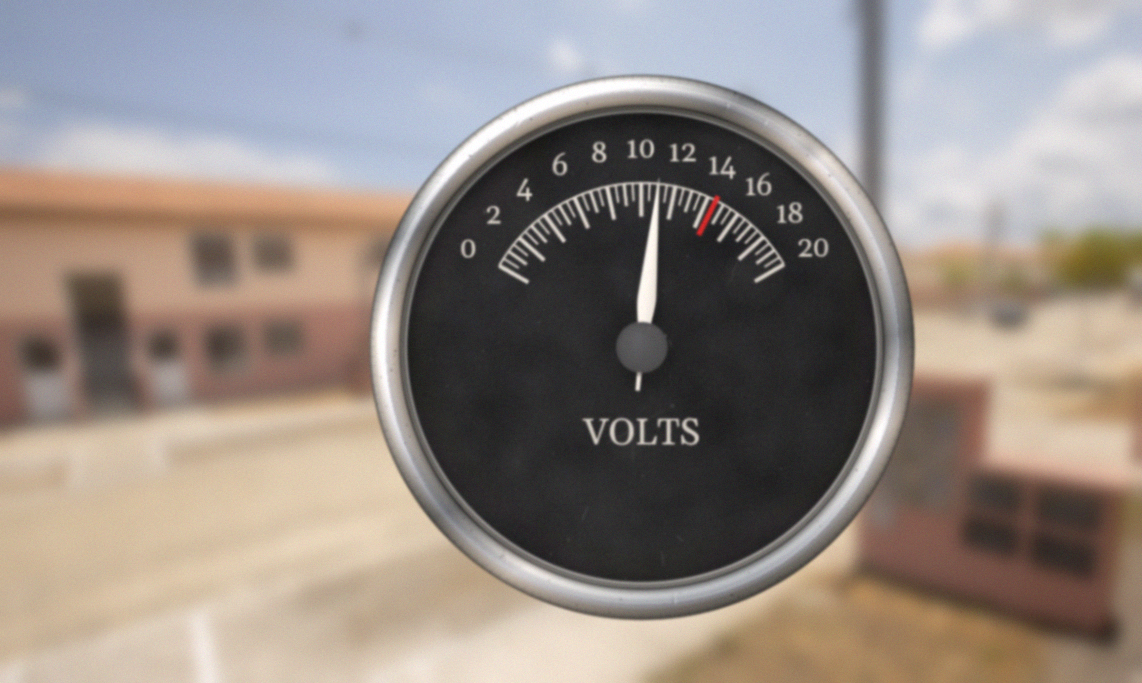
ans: {"value": 11, "unit": "V"}
